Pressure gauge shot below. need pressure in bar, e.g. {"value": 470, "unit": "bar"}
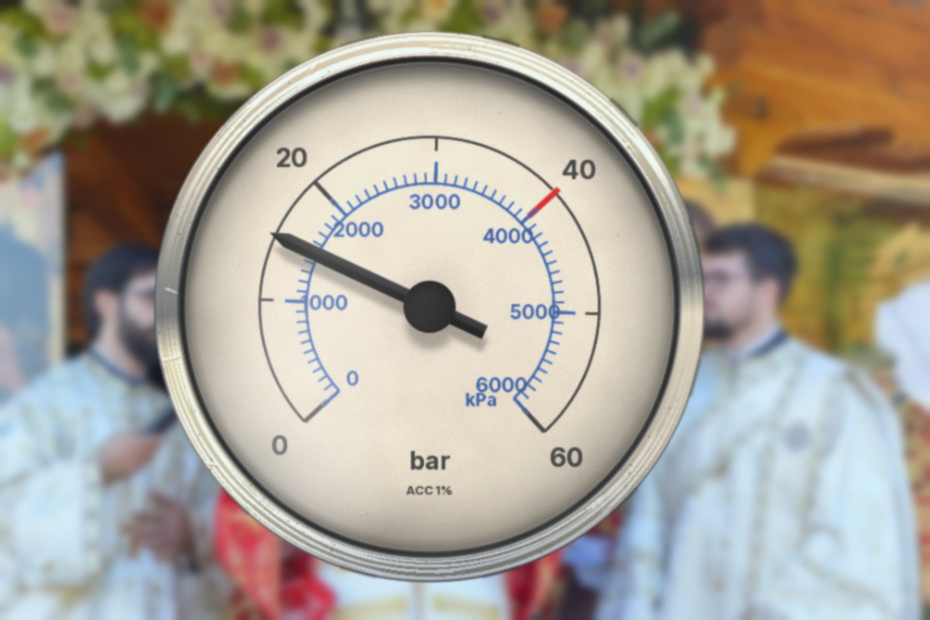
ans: {"value": 15, "unit": "bar"}
